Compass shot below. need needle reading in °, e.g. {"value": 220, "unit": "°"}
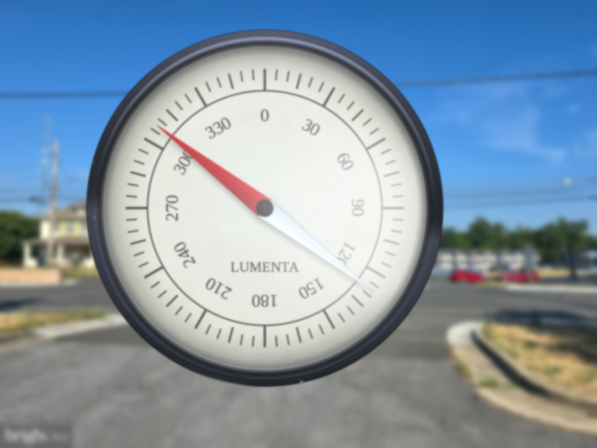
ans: {"value": 307.5, "unit": "°"}
